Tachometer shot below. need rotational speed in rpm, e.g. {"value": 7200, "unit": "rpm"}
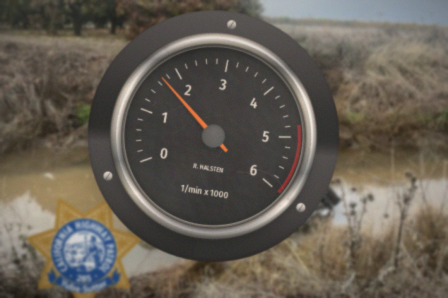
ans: {"value": 1700, "unit": "rpm"}
